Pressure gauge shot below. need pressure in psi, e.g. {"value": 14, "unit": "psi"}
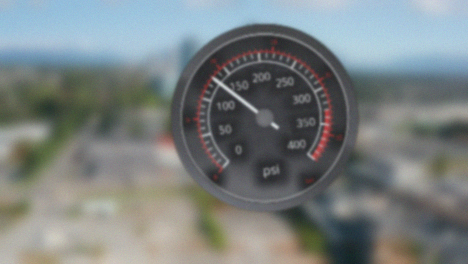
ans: {"value": 130, "unit": "psi"}
